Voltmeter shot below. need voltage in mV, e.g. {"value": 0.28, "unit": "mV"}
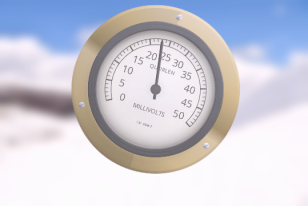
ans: {"value": 23, "unit": "mV"}
